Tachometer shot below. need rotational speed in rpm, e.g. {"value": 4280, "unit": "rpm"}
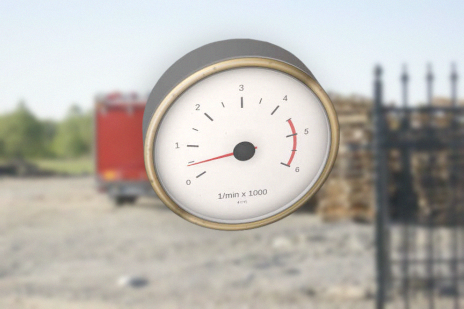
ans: {"value": 500, "unit": "rpm"}
